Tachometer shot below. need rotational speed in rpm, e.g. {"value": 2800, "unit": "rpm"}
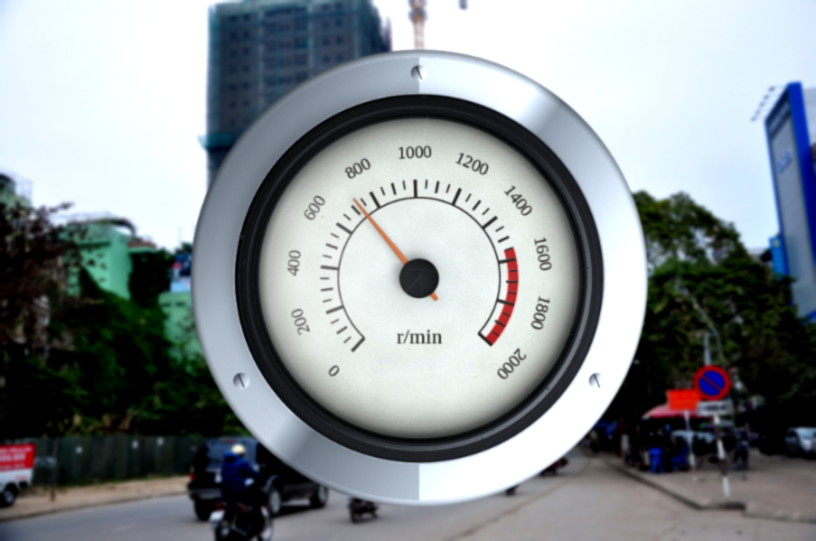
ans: {"value": 725, "unit": "rpm"}
